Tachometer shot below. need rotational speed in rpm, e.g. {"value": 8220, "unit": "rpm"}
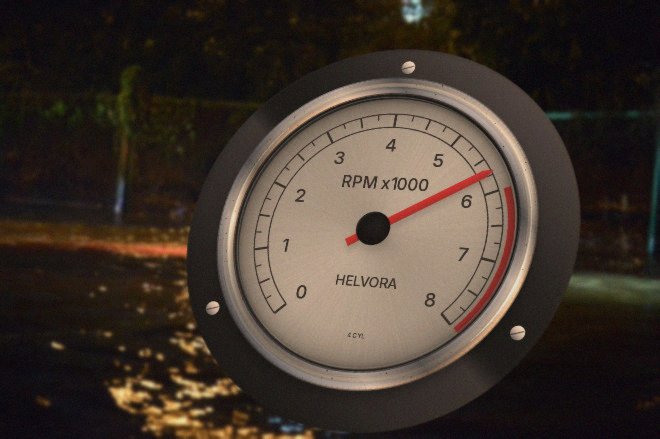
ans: {"value": 5750, "unit": "rpm"}
